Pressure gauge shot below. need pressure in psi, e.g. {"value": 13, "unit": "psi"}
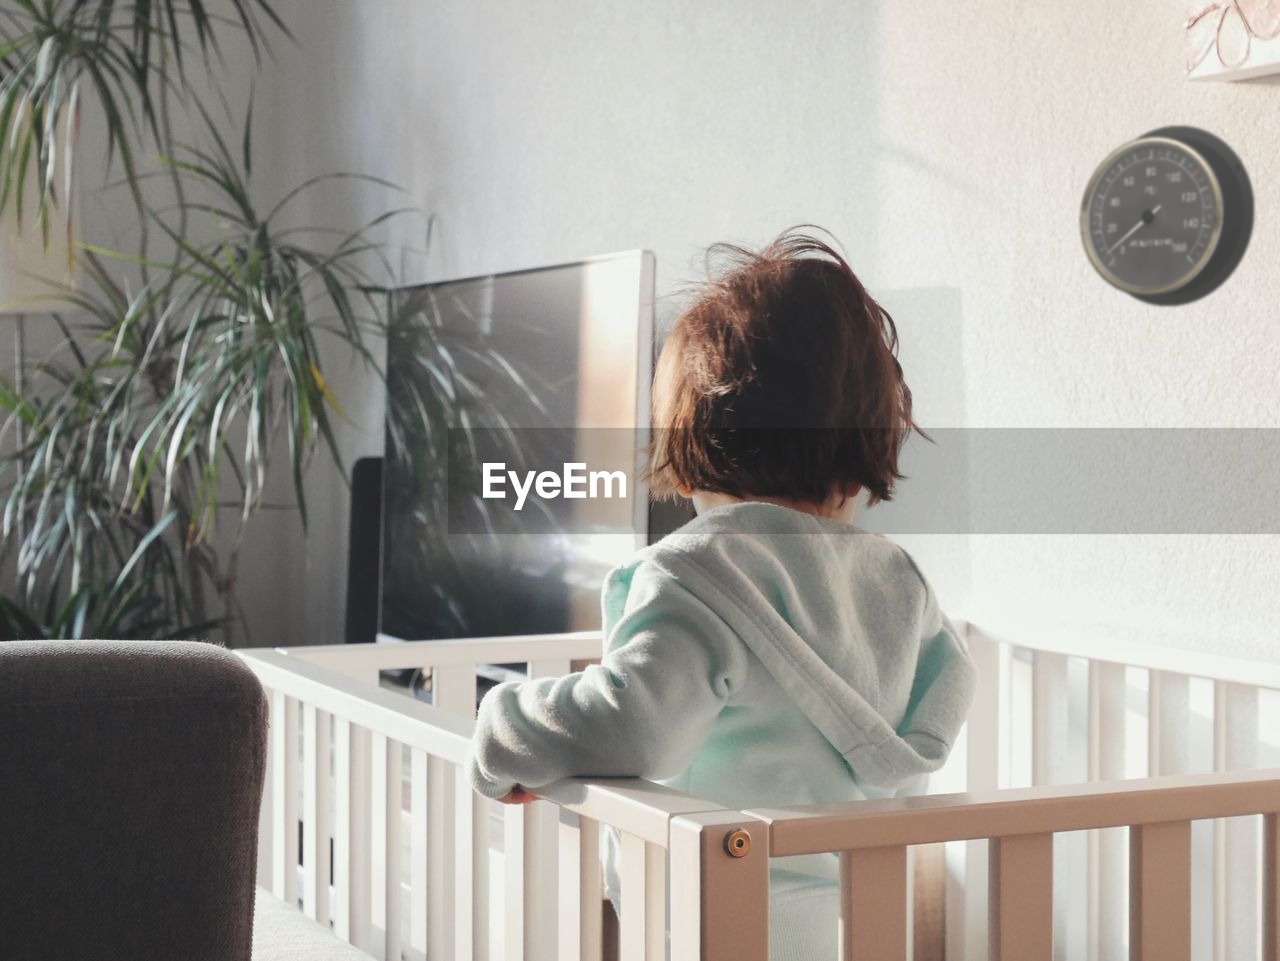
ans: {"value": 5, "unit": "psi"}
